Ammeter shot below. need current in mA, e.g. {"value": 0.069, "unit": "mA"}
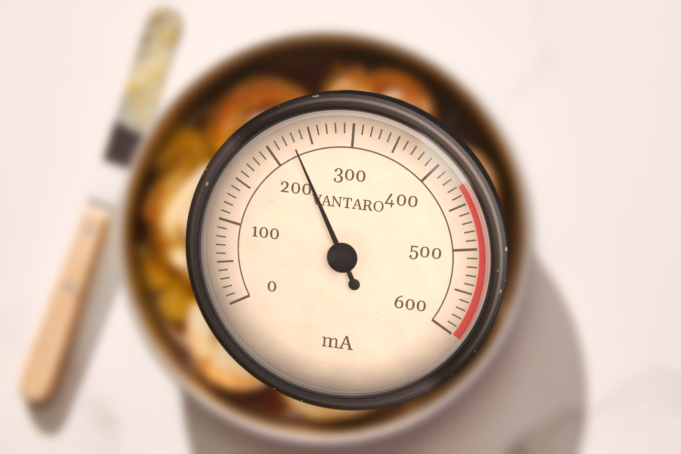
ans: {"value": 230, "unit": "mA"}
